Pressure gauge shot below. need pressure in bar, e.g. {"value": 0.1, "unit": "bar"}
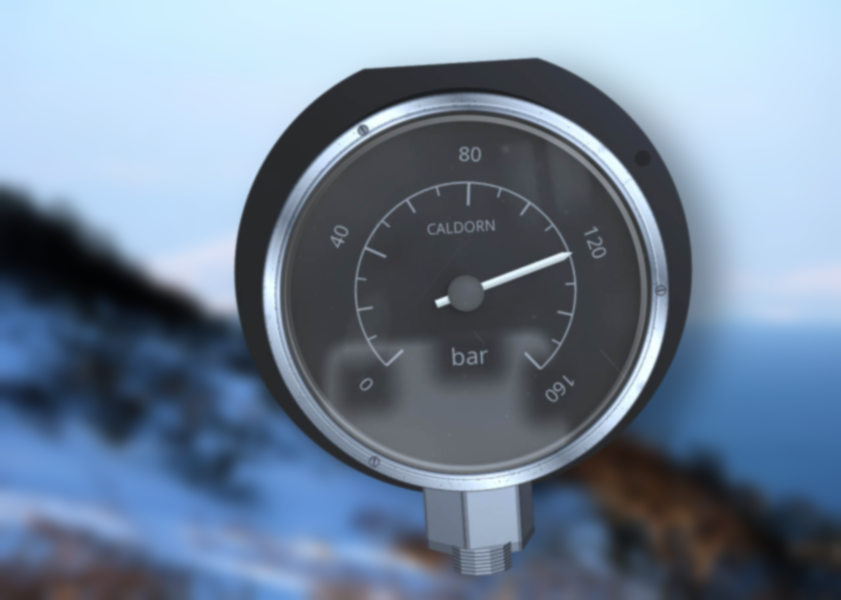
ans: {"value": 120, "unit": "bar"}
